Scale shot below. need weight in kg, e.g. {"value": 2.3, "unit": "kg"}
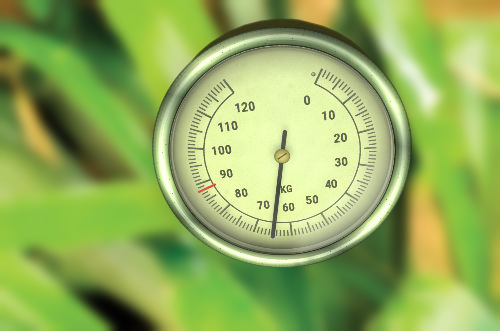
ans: {"value": 65, "unit": "kg"}
